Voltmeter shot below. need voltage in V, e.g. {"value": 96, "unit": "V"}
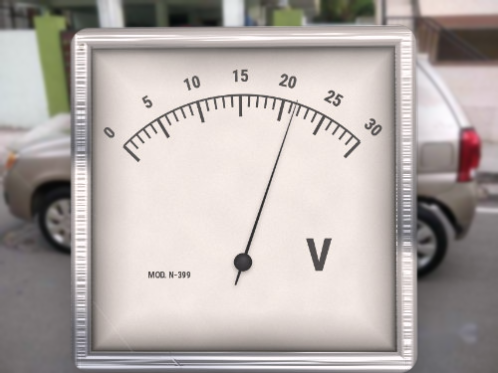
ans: {"value": 21.5, "unit": "V"}
